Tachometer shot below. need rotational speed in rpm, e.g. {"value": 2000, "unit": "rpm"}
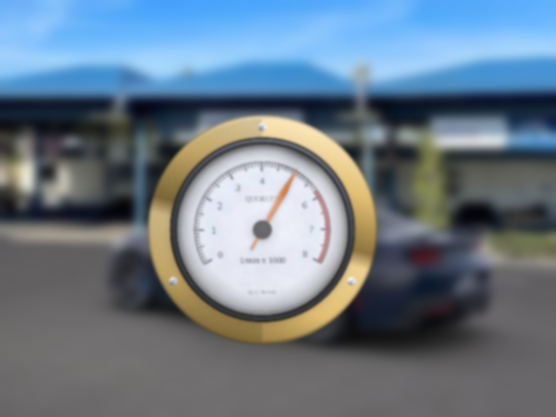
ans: {"value": 5000, "unit": "rpm"}
